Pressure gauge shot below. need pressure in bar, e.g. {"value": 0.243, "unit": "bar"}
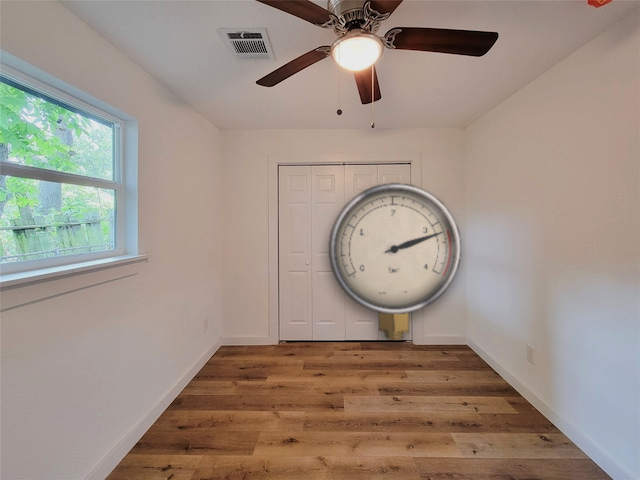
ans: {"value": 3.2, "unit": "bar"}
